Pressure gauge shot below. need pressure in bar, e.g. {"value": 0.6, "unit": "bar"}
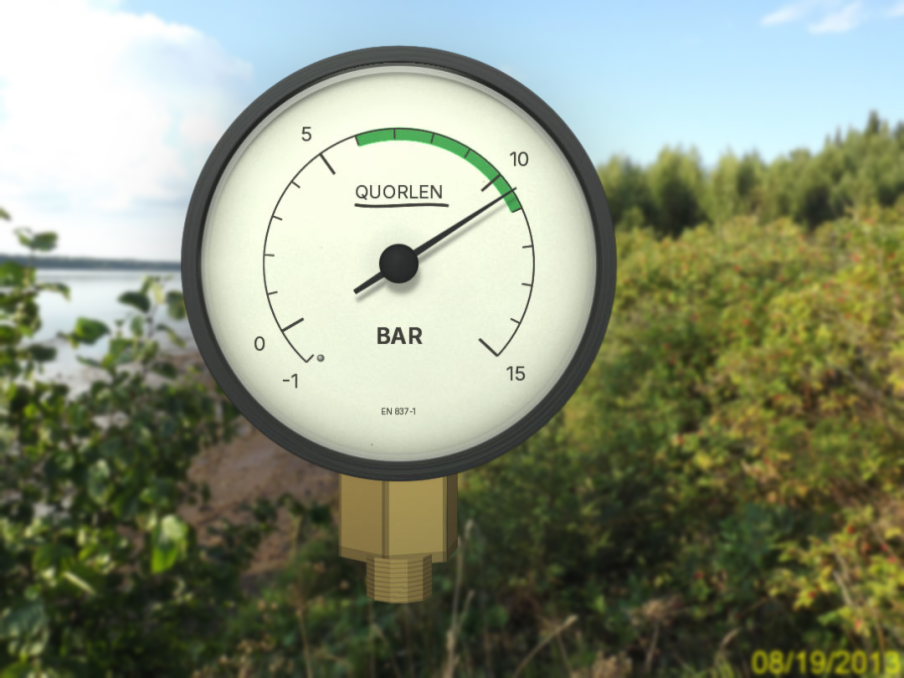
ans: {"value": 10.5, "unit": "bar"}
